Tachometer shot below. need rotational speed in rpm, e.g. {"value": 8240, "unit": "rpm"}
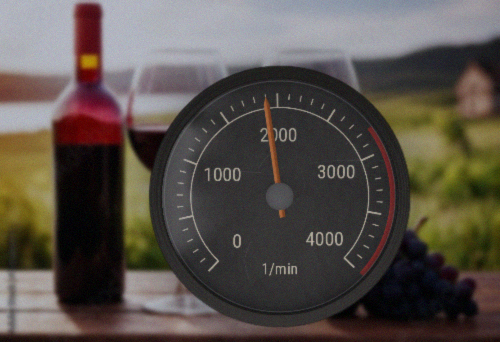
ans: {"value": 1900, "unit": "rpm"}
